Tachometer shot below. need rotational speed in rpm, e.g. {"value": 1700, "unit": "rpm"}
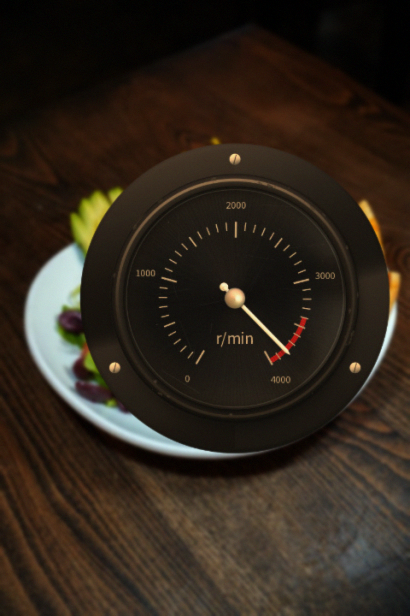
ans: {"value": 3800, "unit": "rpm"}
